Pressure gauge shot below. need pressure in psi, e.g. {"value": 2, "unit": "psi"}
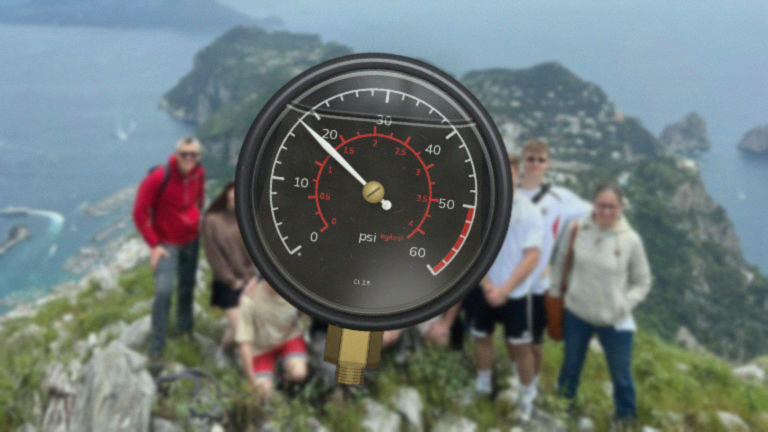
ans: {"value": 18, "unit": "psi"}
